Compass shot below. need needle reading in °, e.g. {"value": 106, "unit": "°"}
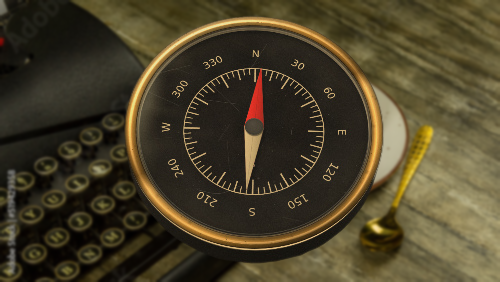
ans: {"value": 5, "unit": "°"}
